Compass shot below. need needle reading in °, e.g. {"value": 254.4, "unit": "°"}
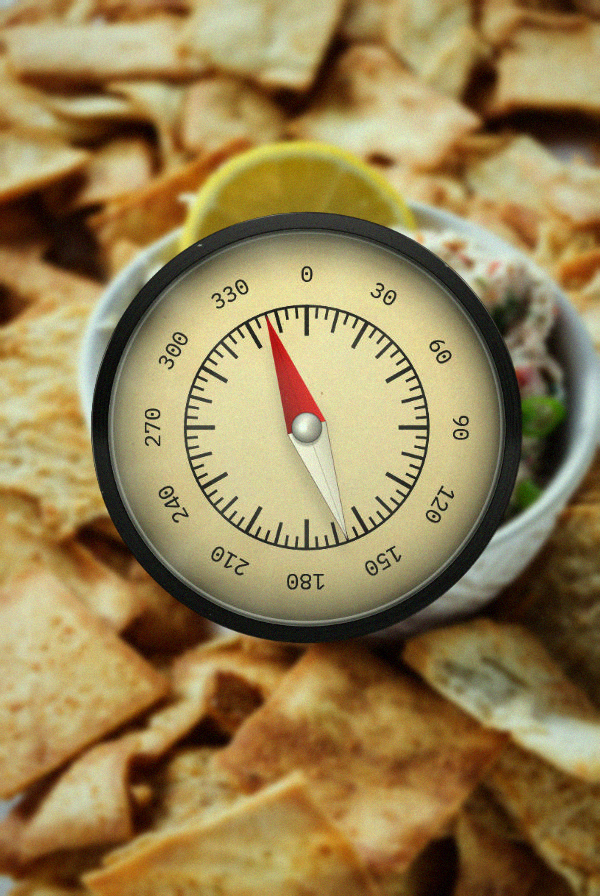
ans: {"value": 340, "unit": "°"}
